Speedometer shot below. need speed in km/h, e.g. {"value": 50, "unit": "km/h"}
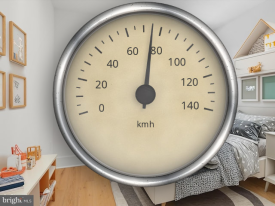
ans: {"value": 75, "unit": "km/h"}
